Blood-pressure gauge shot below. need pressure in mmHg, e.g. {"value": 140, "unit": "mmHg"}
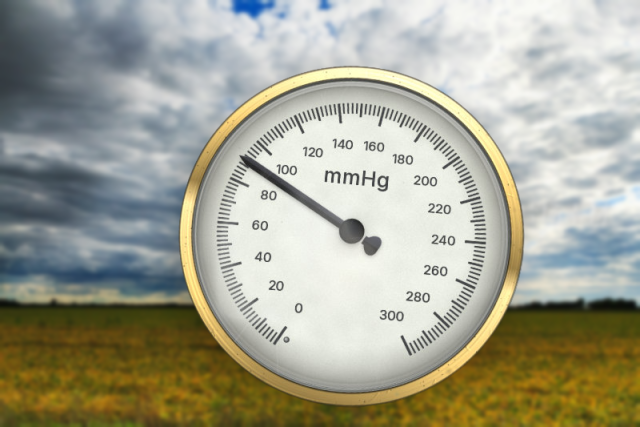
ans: {"value": 90, "unit": "mmHg"}
